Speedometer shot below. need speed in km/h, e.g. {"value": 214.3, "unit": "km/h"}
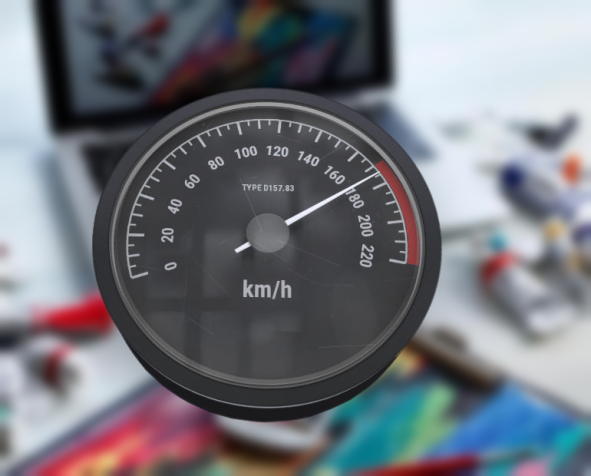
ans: {"value": 175, "unit": "km/h"}
